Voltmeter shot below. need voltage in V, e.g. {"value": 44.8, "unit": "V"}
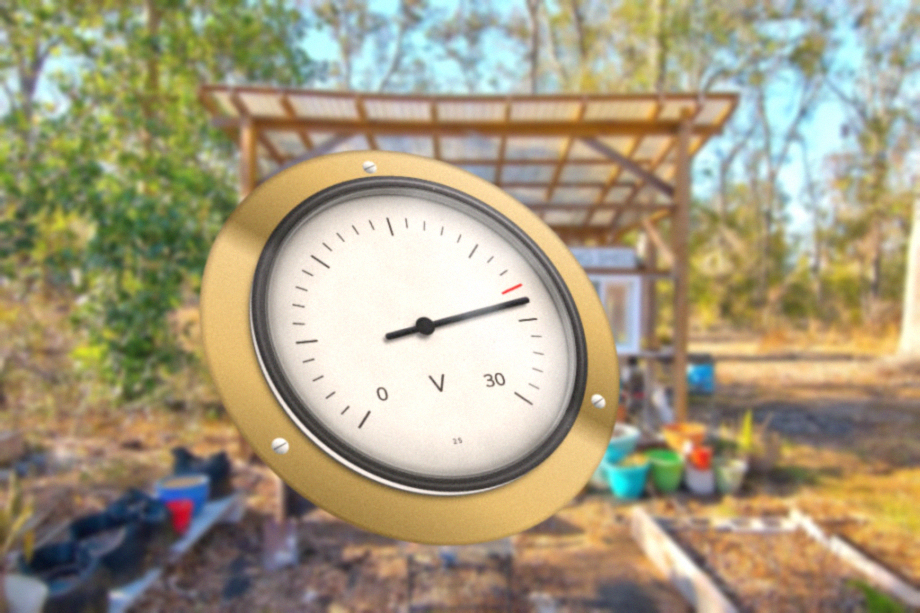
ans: {"value": 24, "unit": "V"}
